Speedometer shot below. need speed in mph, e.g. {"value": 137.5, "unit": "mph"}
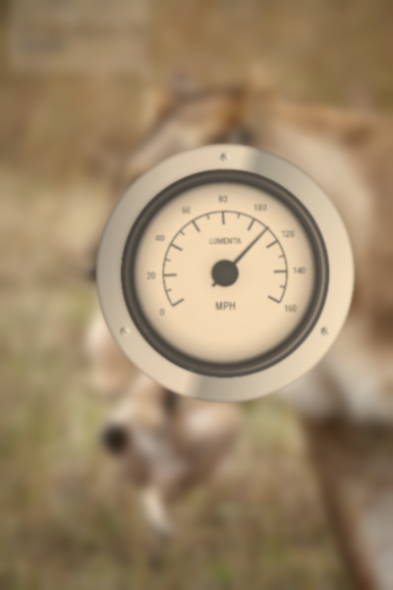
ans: {"value": 110, "unit": "mph"}
